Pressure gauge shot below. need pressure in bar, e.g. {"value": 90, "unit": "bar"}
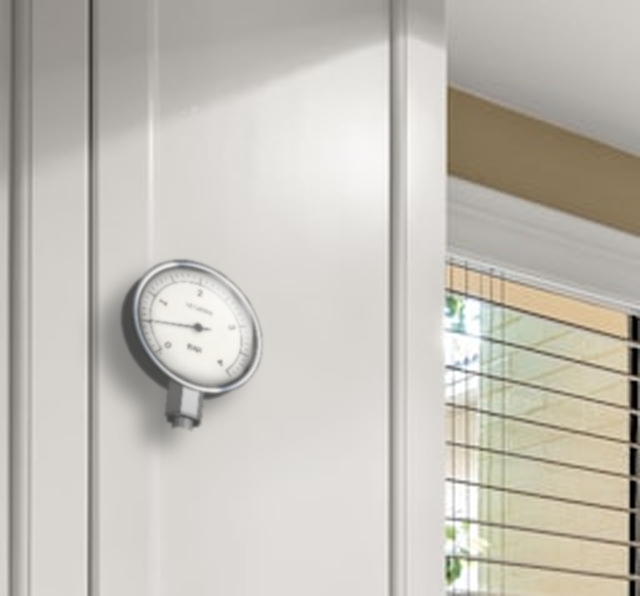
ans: {"value": 0.5, "unit": "bar"}
